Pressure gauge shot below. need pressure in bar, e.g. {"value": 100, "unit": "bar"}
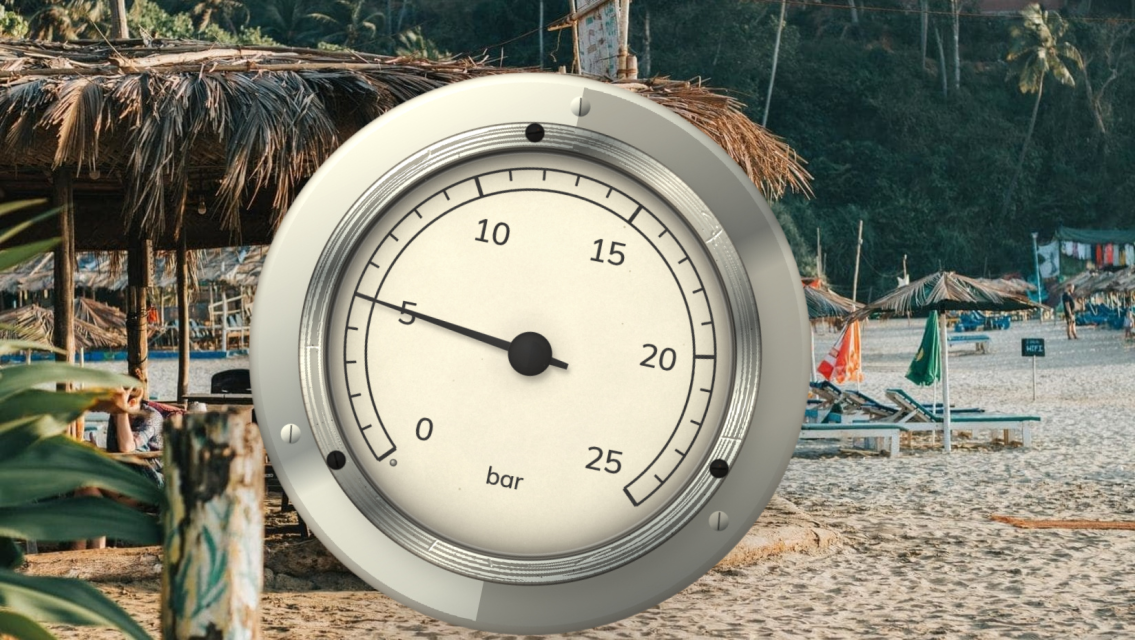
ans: {"value": 5, "unit": "bar"}
